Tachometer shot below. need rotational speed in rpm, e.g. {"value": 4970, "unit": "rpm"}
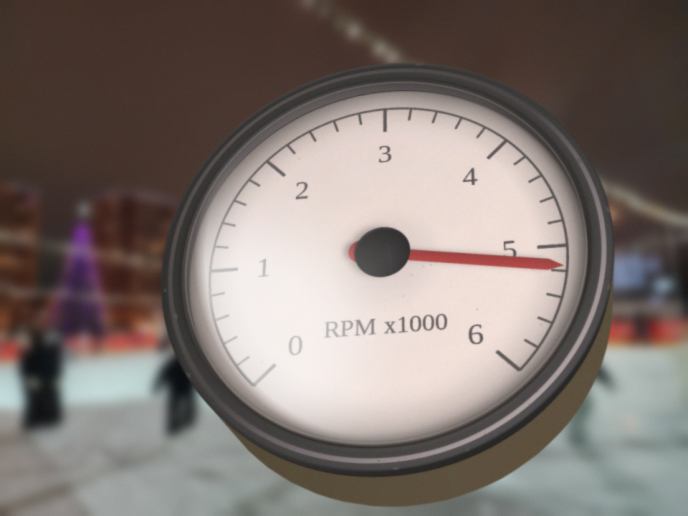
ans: {"value": 5200, "unit": "rpm"}
